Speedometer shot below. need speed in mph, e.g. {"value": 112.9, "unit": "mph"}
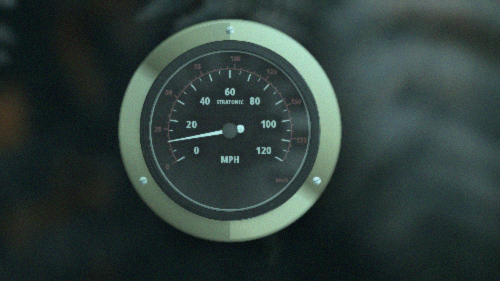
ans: {"value": 10, "unit": "mph"}
